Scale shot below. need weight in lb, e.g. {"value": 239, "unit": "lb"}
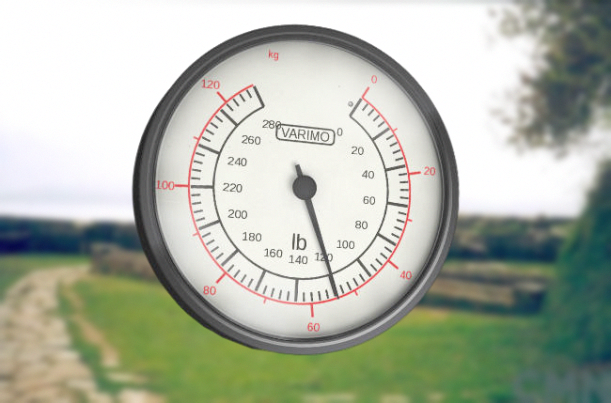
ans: {"value": 120, "unit": "lb"}
